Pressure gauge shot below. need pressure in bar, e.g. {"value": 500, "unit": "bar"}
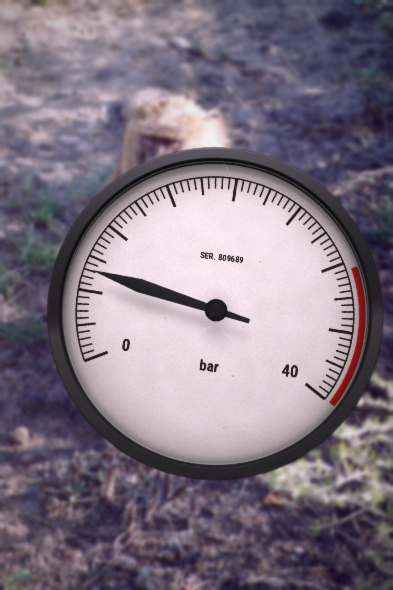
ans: {"value": 6.5, "unit": "bar"}
